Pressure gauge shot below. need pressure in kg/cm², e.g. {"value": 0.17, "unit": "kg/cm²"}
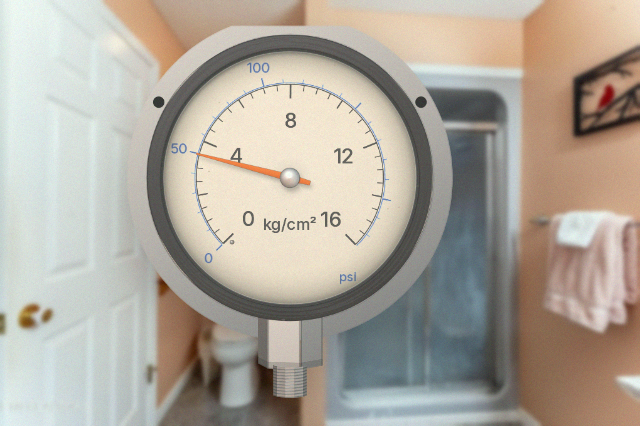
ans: {"value": 3.5, "unit": "kg/cm²"}
